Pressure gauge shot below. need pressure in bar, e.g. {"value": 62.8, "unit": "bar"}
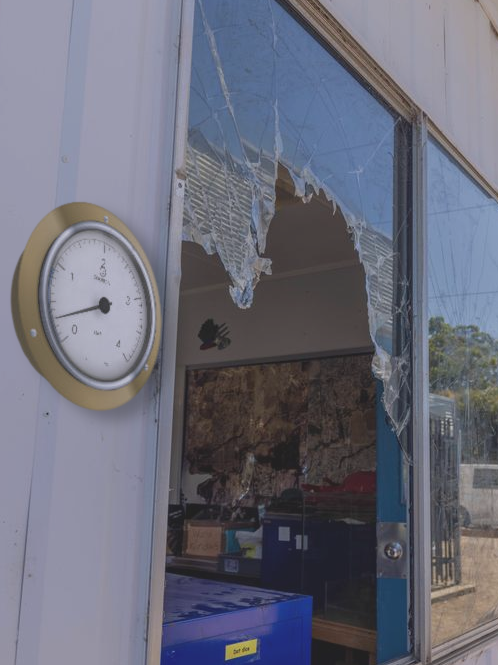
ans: {"value": 0.3, "unit": "bar"}
